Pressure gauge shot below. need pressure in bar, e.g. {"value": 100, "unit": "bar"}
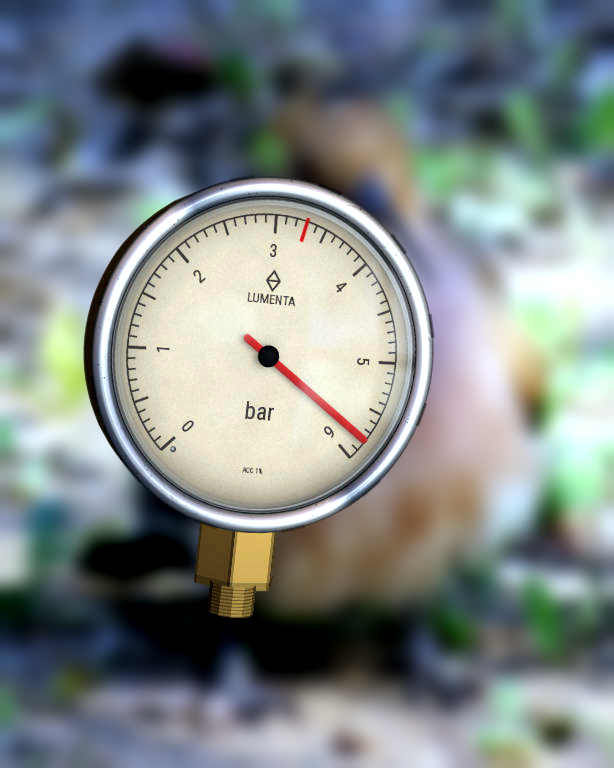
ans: {"value": 5.8, "unit": "bar"}
